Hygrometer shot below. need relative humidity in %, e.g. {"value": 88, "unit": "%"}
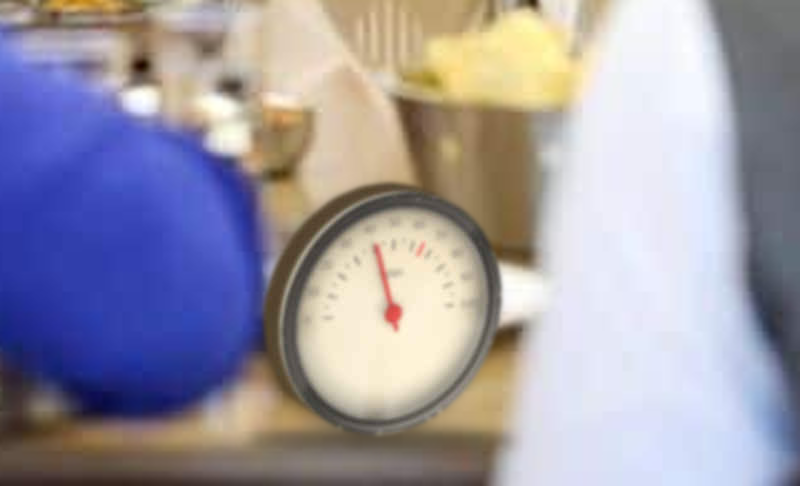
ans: {"value": 40, "unit": "%"}
